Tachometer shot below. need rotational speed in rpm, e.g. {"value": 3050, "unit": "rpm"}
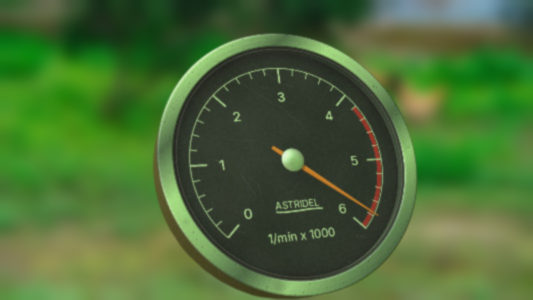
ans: {"value": 5800, "unit": "rpm"}
